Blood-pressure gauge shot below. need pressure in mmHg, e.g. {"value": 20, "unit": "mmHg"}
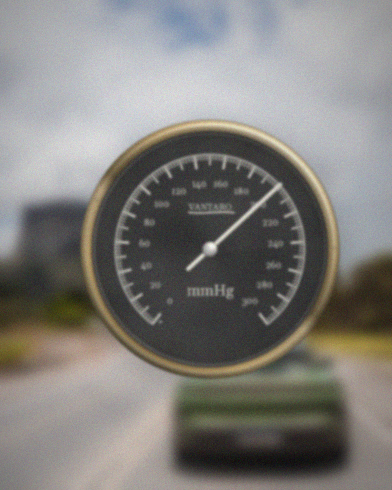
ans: {"value": 200, "unit": "mmHg"}
